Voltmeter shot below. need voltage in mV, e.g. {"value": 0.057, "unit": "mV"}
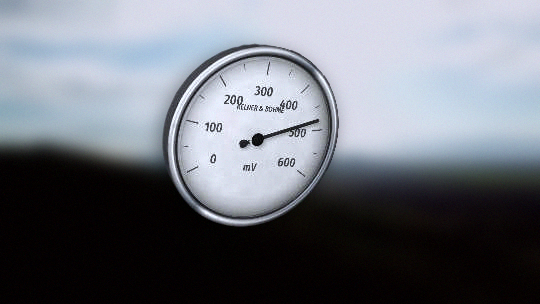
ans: {"value": 475, "unit": "mV"}
